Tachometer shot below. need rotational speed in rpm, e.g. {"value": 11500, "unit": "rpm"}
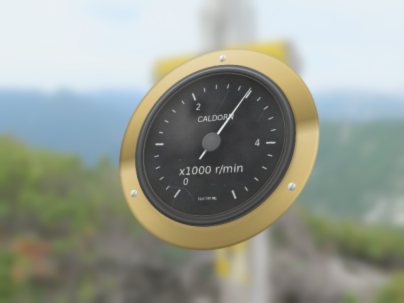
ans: {"value": 3000, "unit": "rpm"}
